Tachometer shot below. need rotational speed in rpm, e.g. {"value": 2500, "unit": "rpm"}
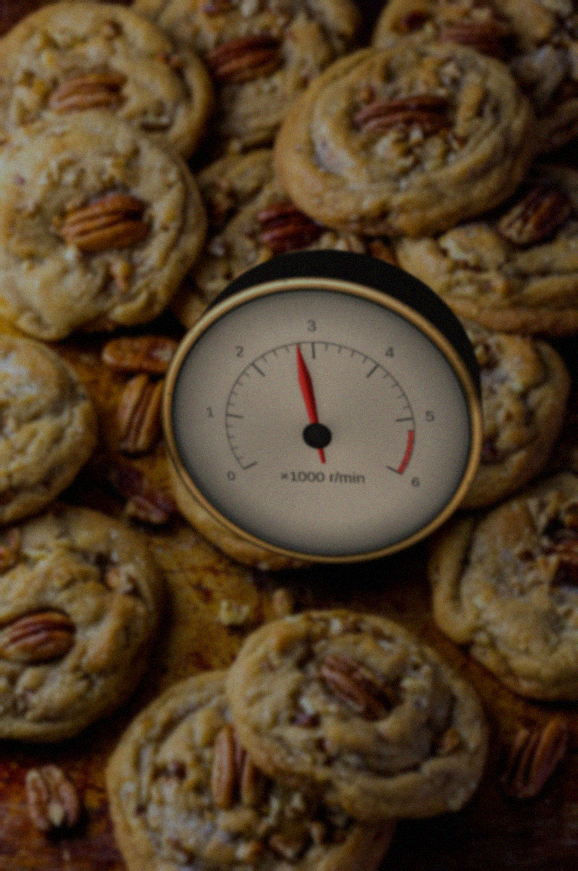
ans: {"value": 2800, "unit": "rpm"}
